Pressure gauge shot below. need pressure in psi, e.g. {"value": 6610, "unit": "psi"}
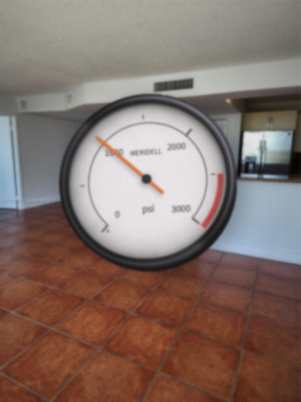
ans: {"value": 1000, "unit": "psi"}
